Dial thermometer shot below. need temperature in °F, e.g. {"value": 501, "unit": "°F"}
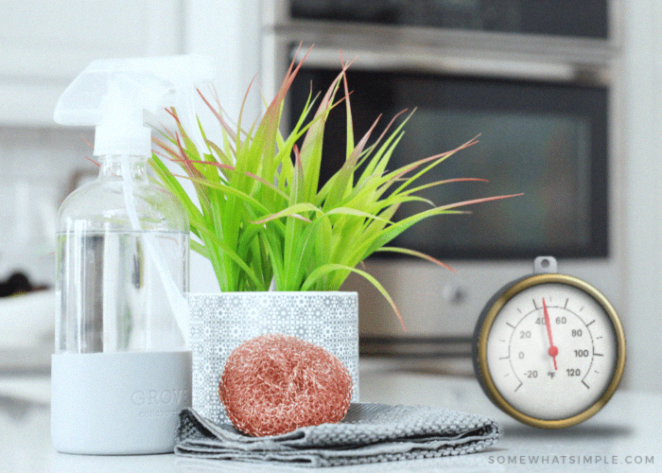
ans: {"value": 45, "unit": "°F"}
